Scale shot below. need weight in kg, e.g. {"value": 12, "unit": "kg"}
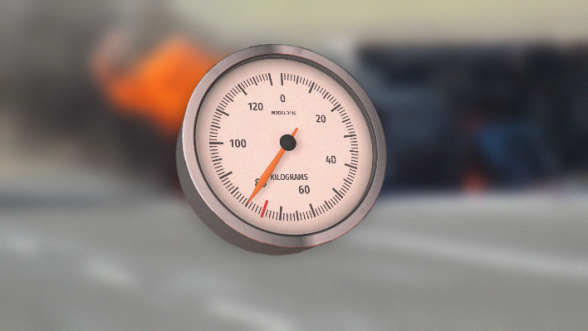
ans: {"value": 80, "unit": "kg"}
